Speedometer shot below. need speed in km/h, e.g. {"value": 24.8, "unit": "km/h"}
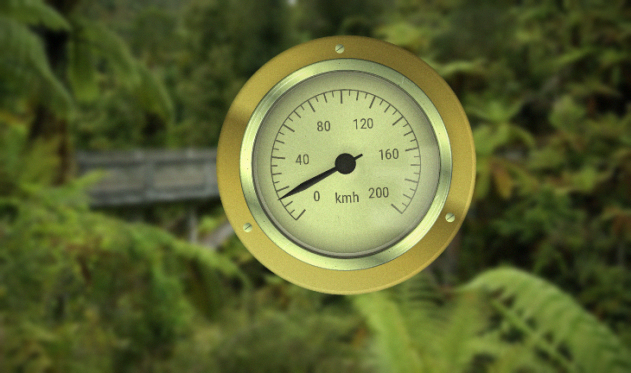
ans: {"value": 15, "unit": "km/h"}
